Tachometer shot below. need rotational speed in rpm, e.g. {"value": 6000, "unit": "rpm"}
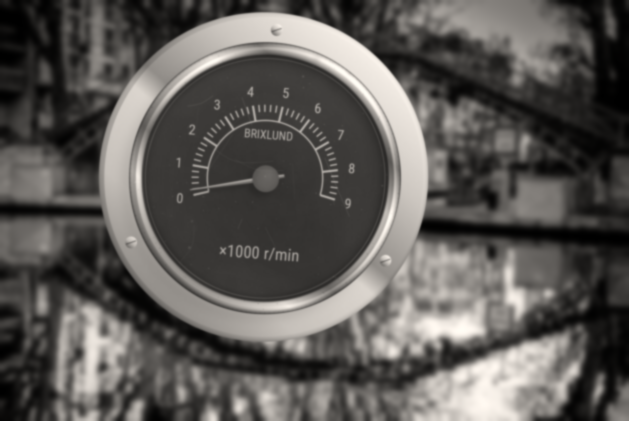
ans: {"value": 200, "unit": "rpm"}
